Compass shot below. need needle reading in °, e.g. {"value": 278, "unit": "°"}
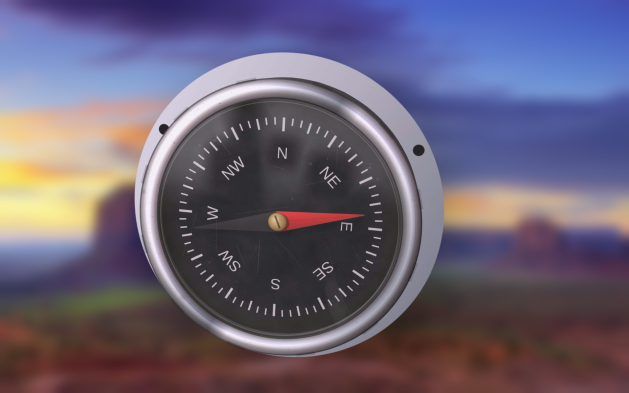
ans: {"value": 80, "unit": "°"}
